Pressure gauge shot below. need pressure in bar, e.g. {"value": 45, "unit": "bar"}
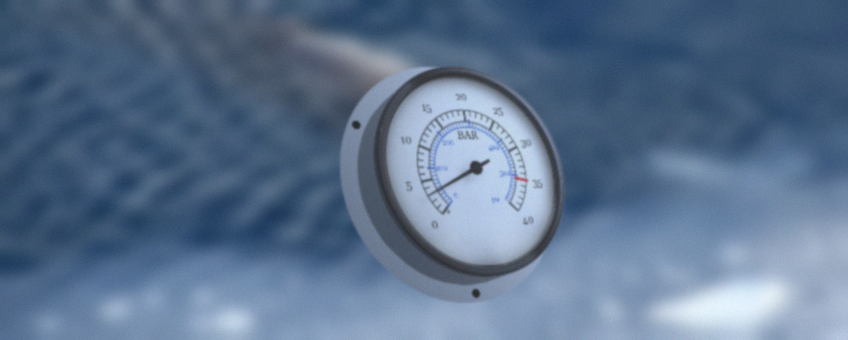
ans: {"value": 3, "unit": "bar"}
